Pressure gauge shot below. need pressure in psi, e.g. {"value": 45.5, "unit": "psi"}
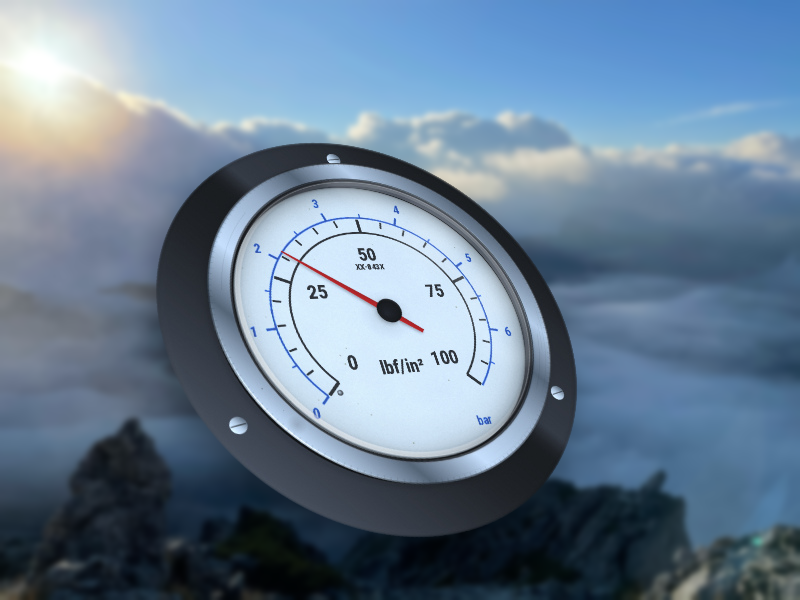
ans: {"value": 30, "unit": "psi"}
